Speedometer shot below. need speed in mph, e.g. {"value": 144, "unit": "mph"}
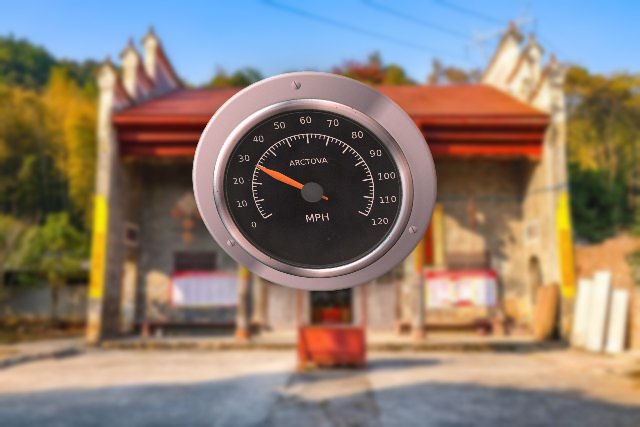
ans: {"value": 30, "unit": "mph"}
